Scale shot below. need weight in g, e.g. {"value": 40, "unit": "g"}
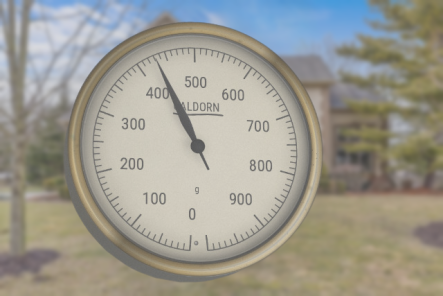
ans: {"value": 430, "unit": "g"}
